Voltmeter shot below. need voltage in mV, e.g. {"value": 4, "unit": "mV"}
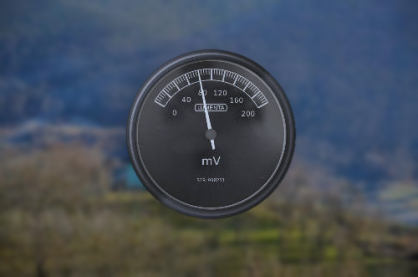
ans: {"value": 80, "unit": "mV"}
